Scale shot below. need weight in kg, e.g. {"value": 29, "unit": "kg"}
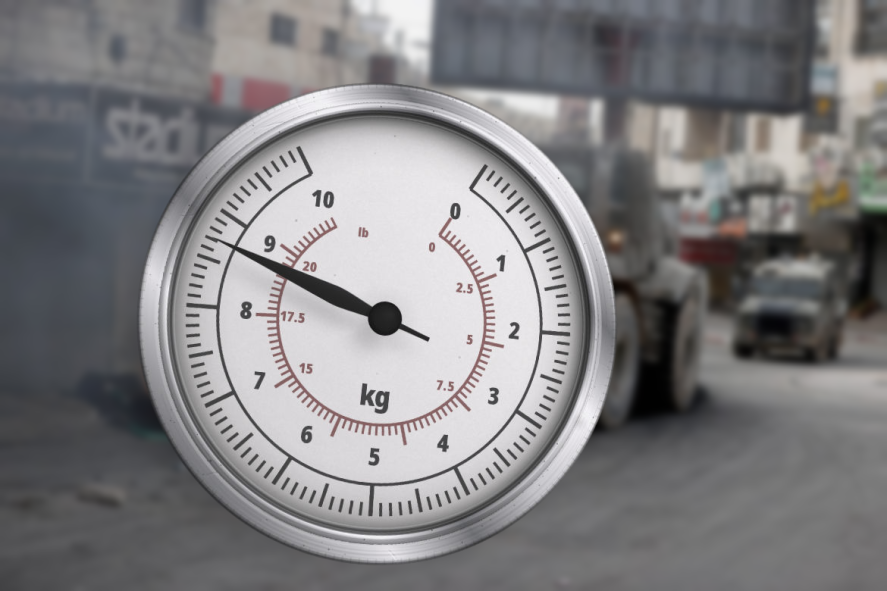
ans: {"value": 8.7, "unit": "kg"}
